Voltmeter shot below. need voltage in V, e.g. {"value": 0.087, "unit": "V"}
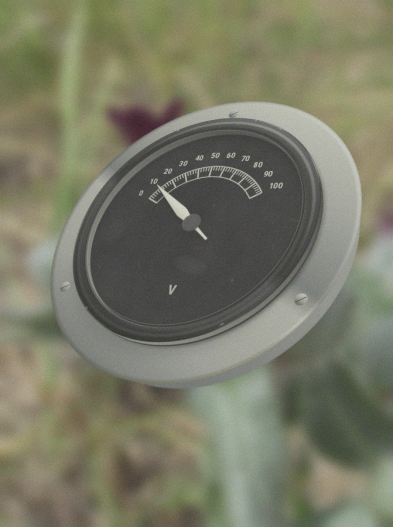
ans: {"value": 10, "unit": "V"}
